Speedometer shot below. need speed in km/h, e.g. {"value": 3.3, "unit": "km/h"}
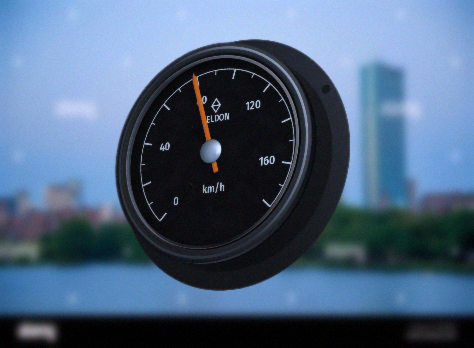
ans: {"value": 80, "unit": "km/h"}
